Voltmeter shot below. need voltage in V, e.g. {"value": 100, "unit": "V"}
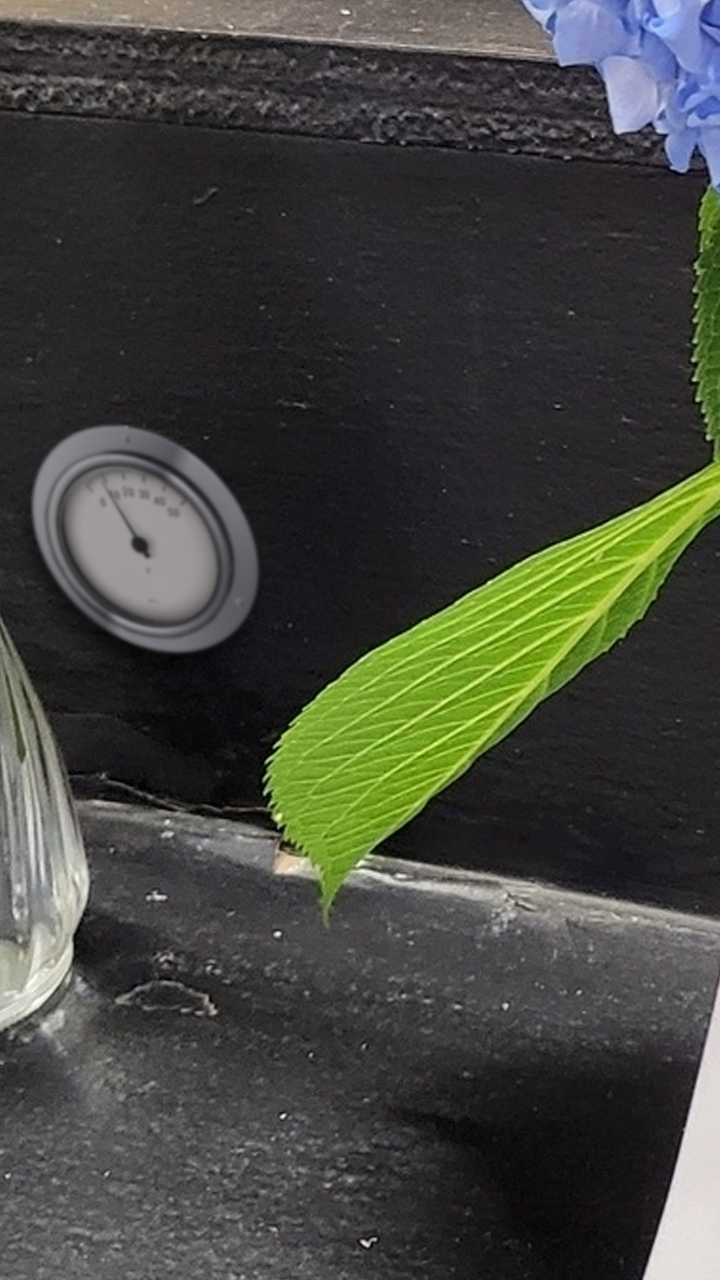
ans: {"value": 10, "unit": "V"}
